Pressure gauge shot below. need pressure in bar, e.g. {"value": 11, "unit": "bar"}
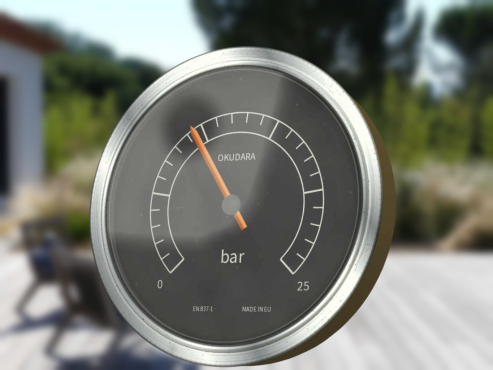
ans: {"value": 9.5, "unit": "bar"}
